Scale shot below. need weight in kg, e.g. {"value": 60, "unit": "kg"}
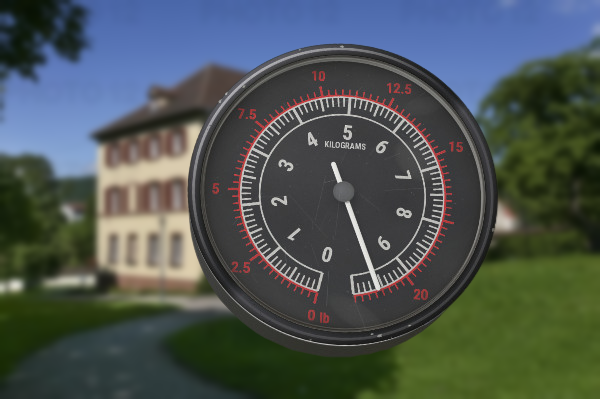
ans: {"value": 9.6, "unit": "kg"}
